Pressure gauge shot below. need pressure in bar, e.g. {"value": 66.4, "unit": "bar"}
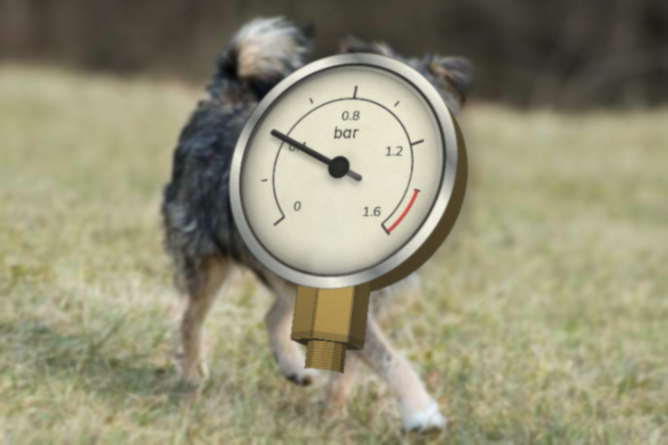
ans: {"value": 0.4, "unit": "bar"}
